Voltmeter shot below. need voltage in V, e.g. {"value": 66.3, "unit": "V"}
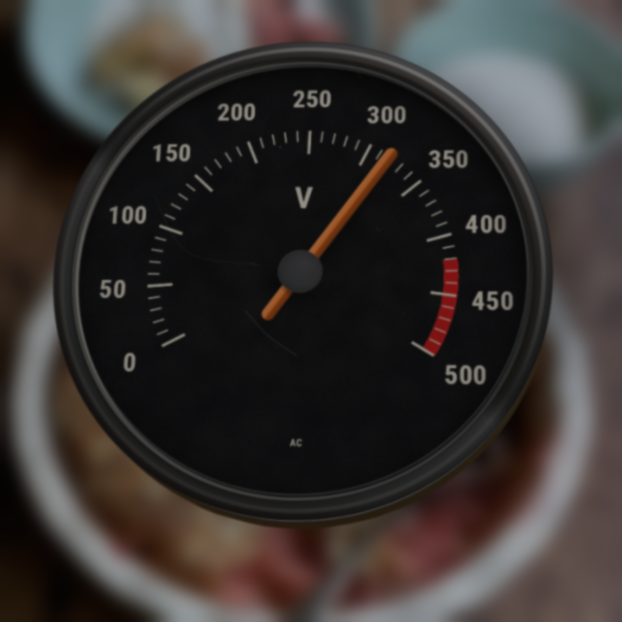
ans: {"value": 320, "unit": "V"}
